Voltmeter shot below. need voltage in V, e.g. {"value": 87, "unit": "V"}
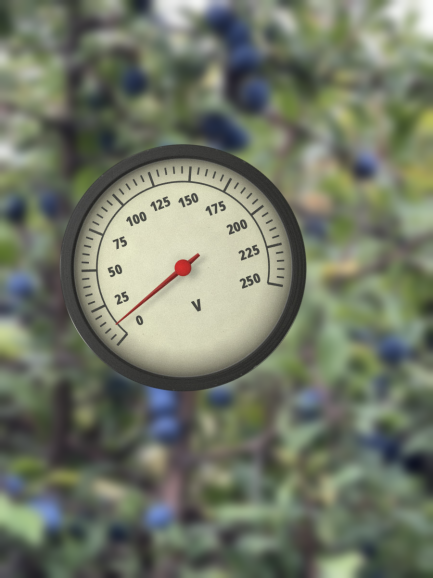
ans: {"value": 10, "unit": "V"}
